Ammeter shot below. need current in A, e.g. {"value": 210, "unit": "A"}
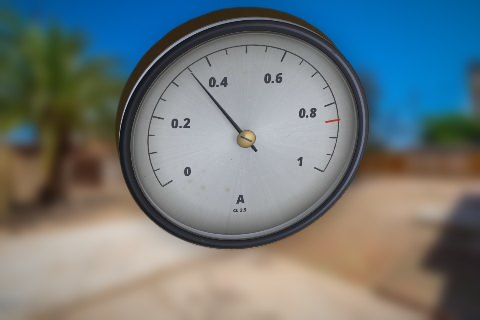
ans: {"value": 0.35, "unit": "A"}
